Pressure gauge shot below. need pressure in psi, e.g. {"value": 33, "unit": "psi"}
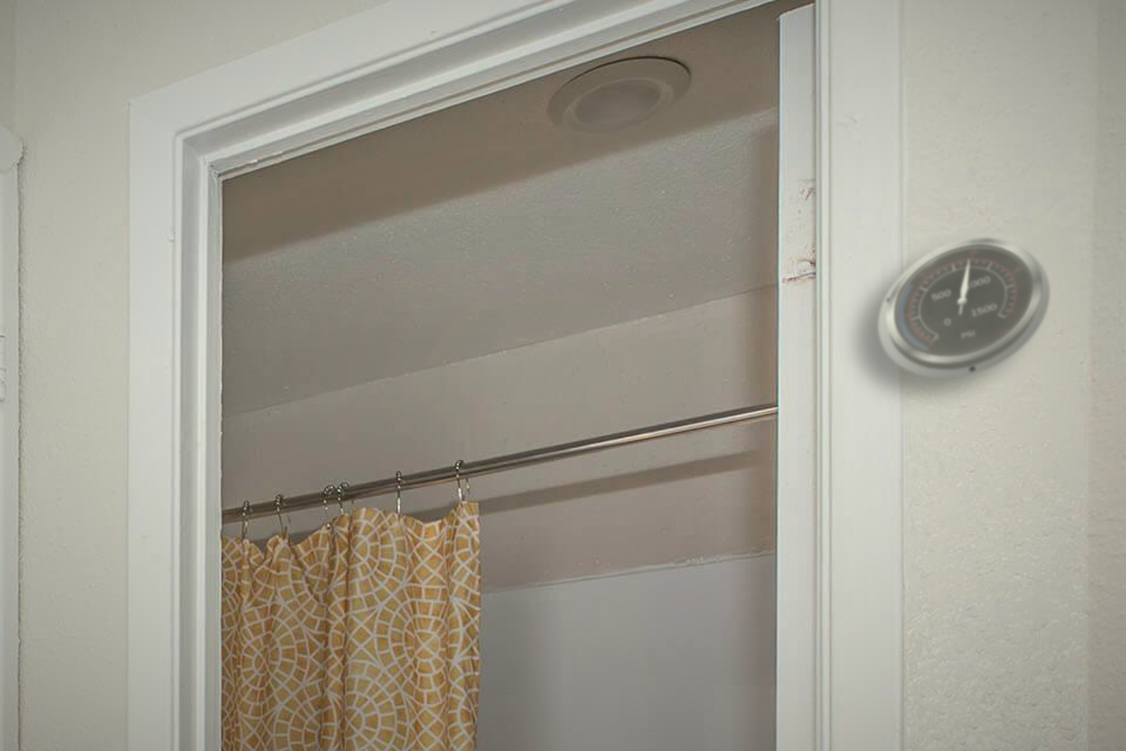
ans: {"value": 850, "unit": "psi"}
